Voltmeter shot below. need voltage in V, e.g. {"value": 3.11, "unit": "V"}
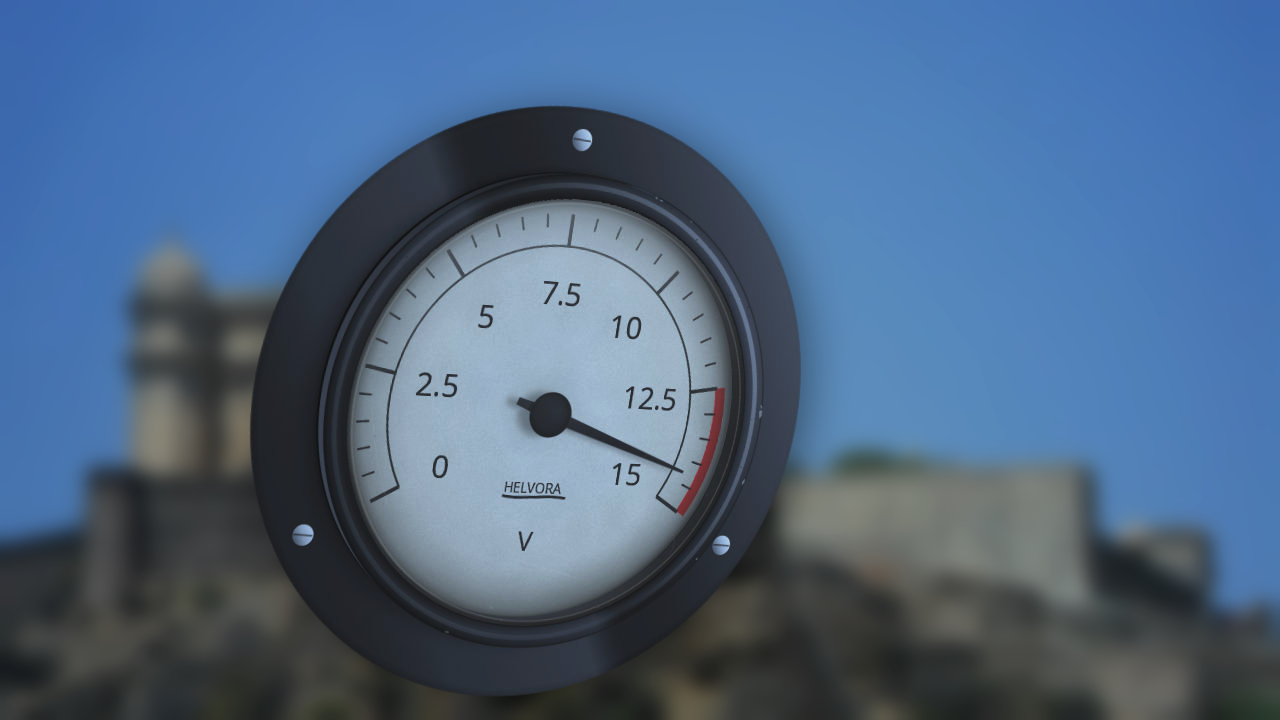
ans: {"value": 14.25, "unit": "V"}
